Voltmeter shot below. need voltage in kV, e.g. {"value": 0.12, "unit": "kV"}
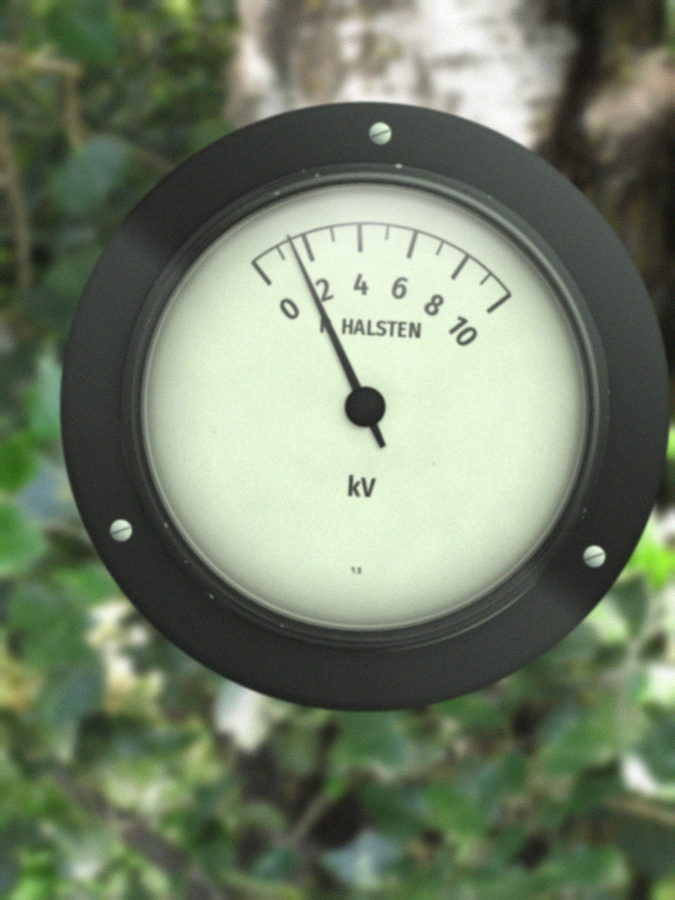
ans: {"value": 1.5, "unit": "kV"}
